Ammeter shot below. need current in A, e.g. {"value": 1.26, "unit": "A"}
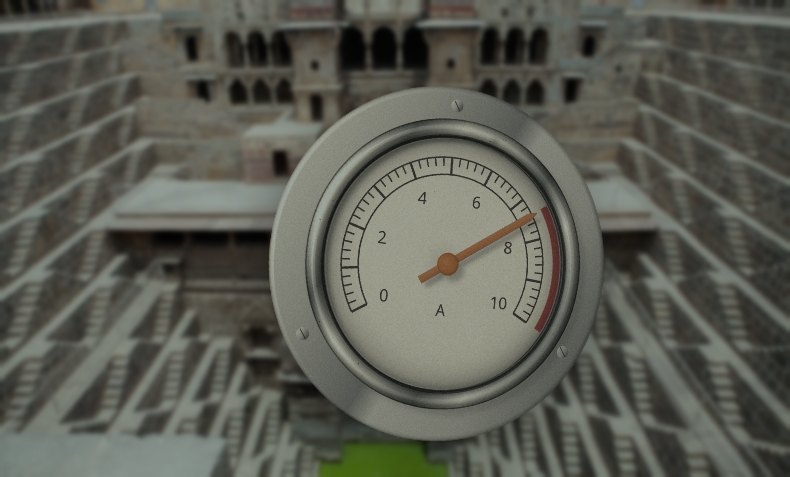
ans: {"value": 7.4, "unit": "A"}
